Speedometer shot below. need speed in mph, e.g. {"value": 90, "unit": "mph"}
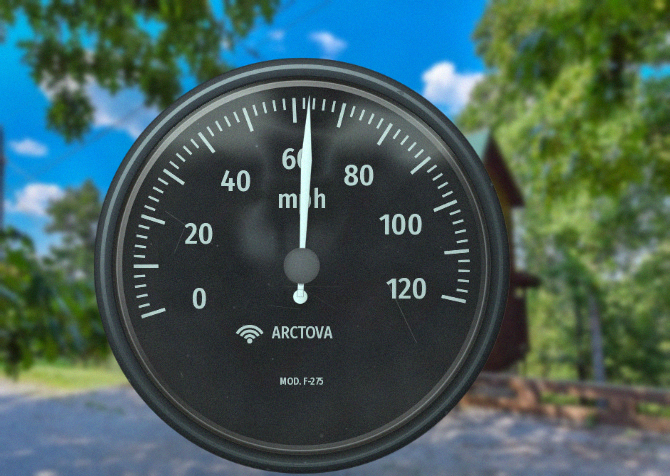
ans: {"value": 63, "unit": "mph"}
